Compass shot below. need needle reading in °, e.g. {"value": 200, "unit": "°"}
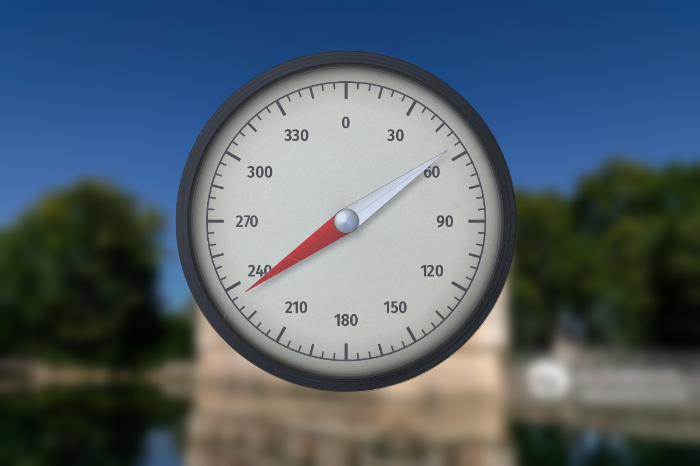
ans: {"value": 235, "unit": "°"}
